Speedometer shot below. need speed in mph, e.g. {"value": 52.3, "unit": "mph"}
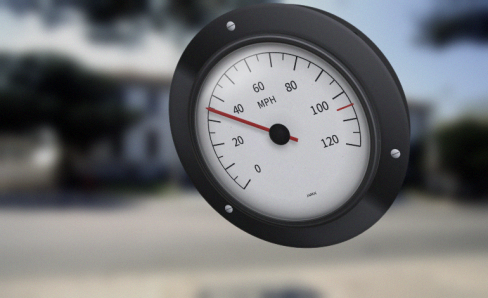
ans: {"value": 35, "unit": "mph"}
